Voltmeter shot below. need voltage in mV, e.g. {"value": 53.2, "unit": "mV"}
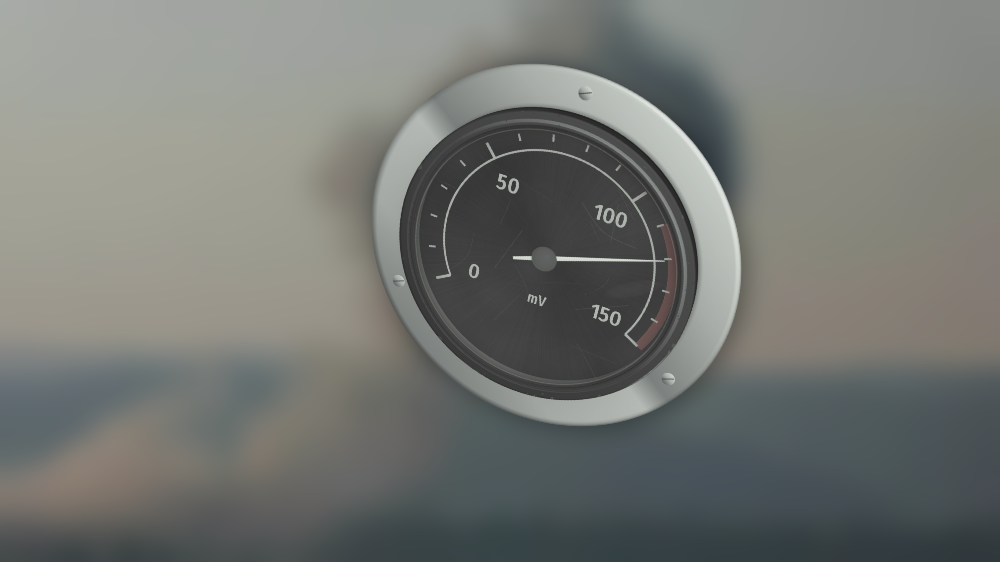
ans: {"value": 120, "unit": "mV"}
